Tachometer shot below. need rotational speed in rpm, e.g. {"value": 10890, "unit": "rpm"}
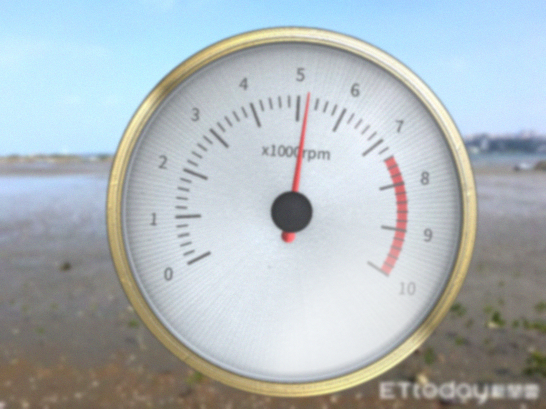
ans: {"value": 5200, "unit": "rpm"}
